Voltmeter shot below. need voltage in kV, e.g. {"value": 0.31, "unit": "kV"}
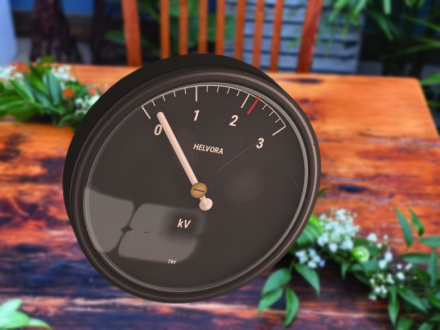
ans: {"value": 0.2, "unit": "kV"}
